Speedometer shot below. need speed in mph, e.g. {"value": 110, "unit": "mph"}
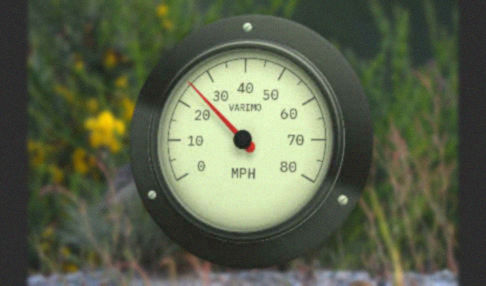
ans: {"value": 25, "unit": "mph"}
